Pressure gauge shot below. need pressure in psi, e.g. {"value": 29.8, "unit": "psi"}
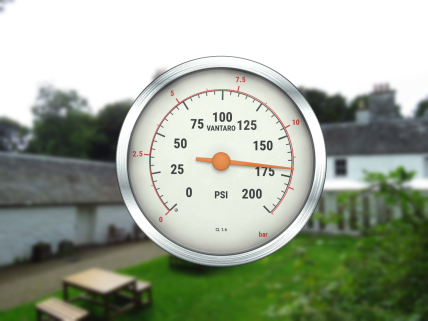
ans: {"value": 170, "unit": "psi"}
